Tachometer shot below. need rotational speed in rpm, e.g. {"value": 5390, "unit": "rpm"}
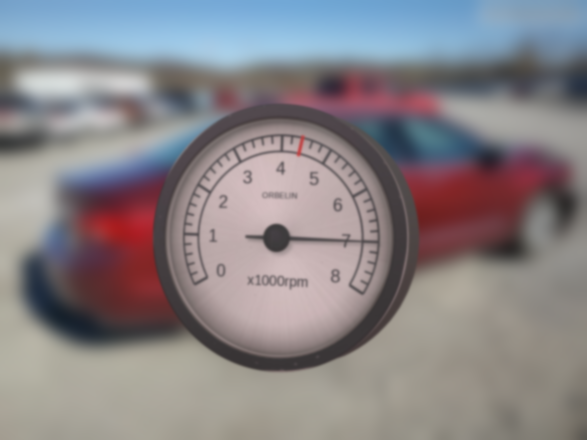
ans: {"value": 7000, "unit": "rpm"}
